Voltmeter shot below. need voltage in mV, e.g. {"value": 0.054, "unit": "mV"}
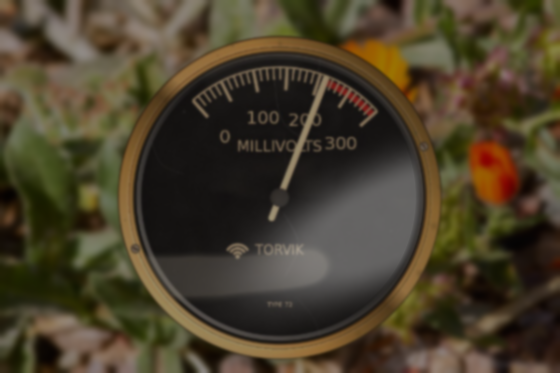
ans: {"value": 210, "unit": "mV"}
